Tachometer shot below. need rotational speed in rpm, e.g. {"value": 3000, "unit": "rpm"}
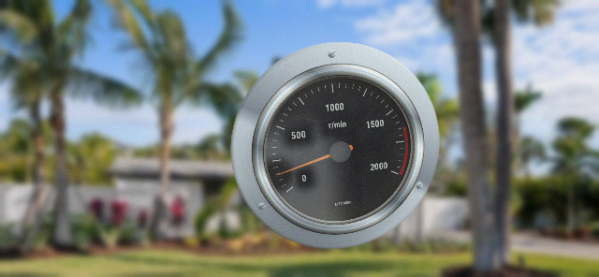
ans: {"value": 150, "unit": "rpm"}
